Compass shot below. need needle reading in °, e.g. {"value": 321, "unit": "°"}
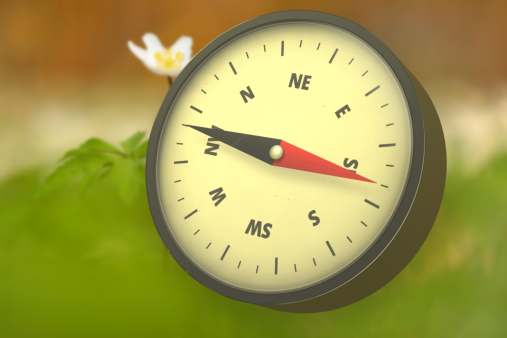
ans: {"value": 140, "unit": "°"}
